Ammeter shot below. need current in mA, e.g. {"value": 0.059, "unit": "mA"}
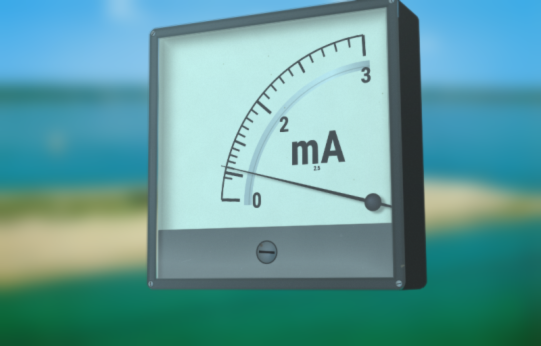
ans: {"value": 1.1, "unit": "mA"}
